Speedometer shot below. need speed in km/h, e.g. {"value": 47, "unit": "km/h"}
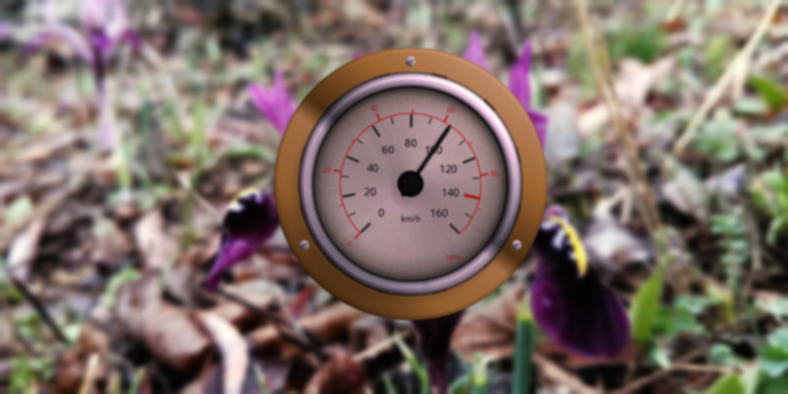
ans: {"value": 100, "unit": "km/h"}
